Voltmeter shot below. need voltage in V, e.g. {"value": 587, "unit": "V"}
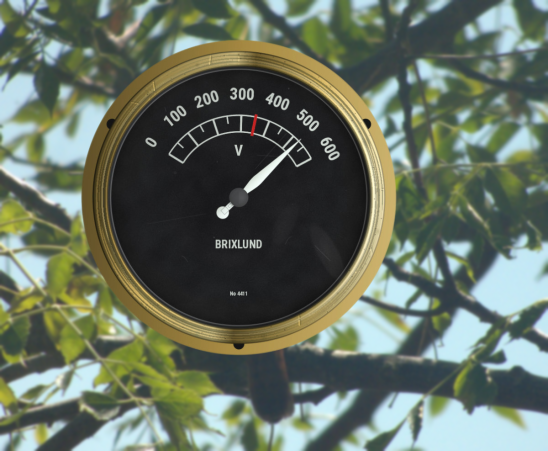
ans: {"value": 525, "unit": "V"}
